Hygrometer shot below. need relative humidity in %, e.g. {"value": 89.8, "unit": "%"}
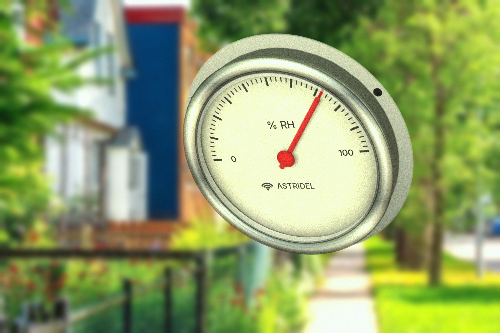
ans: {"value": 72, "unit": "%"}
